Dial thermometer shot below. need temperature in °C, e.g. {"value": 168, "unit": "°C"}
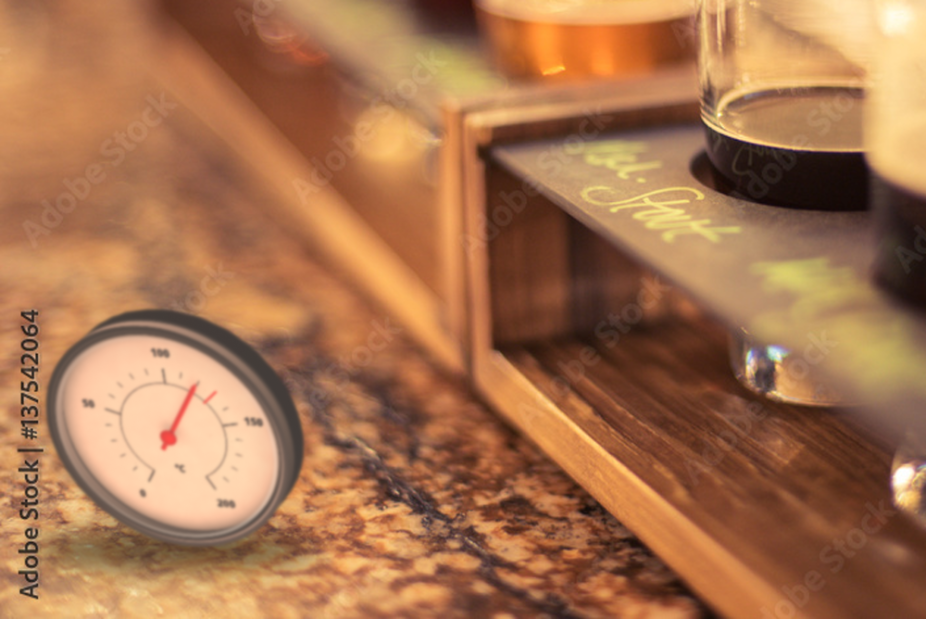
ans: {"value": 120, "unit": "°C"}
